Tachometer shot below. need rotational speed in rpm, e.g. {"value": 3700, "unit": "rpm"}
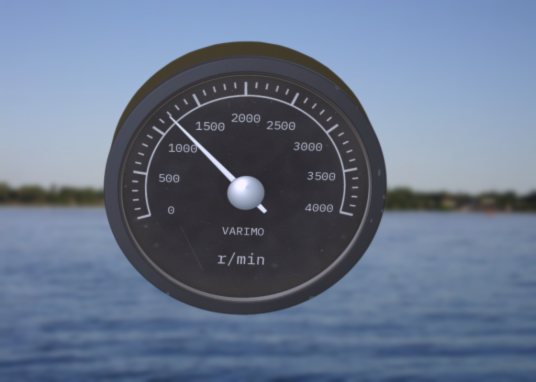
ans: {"value": 1200, "unit": "rpm"}
